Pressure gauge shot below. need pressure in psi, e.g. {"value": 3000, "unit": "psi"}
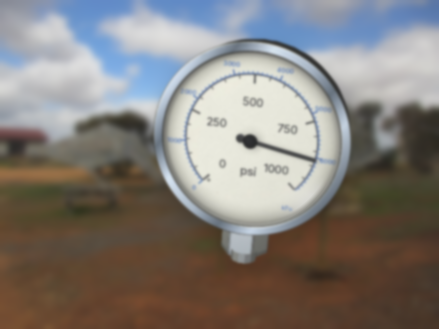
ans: {"value": 875, "unit": "psi"}
